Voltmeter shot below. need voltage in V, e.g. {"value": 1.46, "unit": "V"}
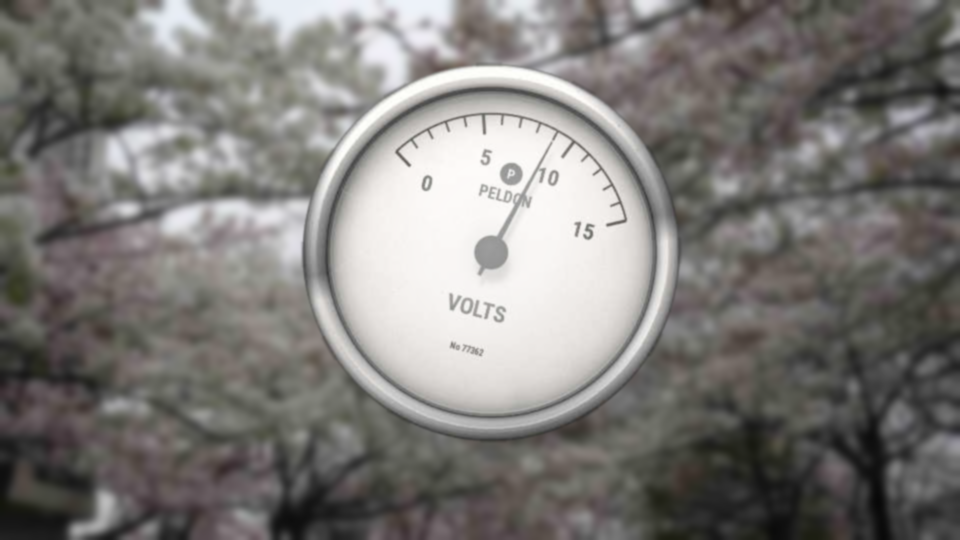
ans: {"value": 9, "unit": "V"}
